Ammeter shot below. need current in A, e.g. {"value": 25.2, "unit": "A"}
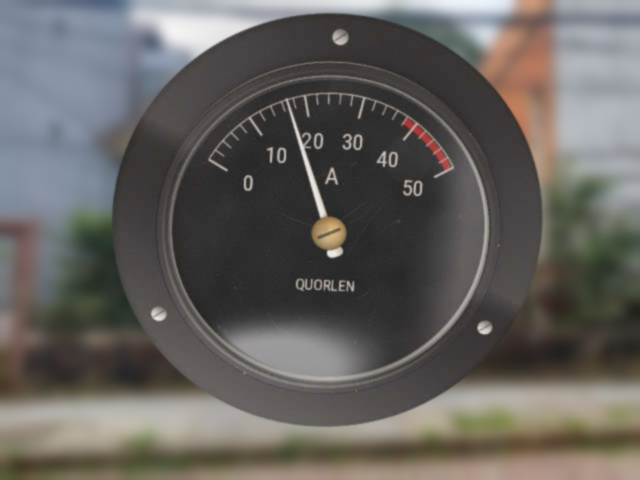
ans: {"value": 17, "unit": "A"}
